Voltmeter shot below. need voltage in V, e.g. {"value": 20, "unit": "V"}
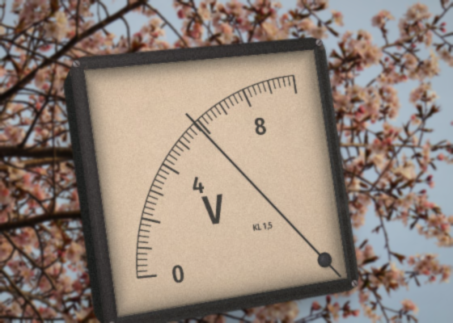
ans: {"value": 5.8, "unit": "V"}
